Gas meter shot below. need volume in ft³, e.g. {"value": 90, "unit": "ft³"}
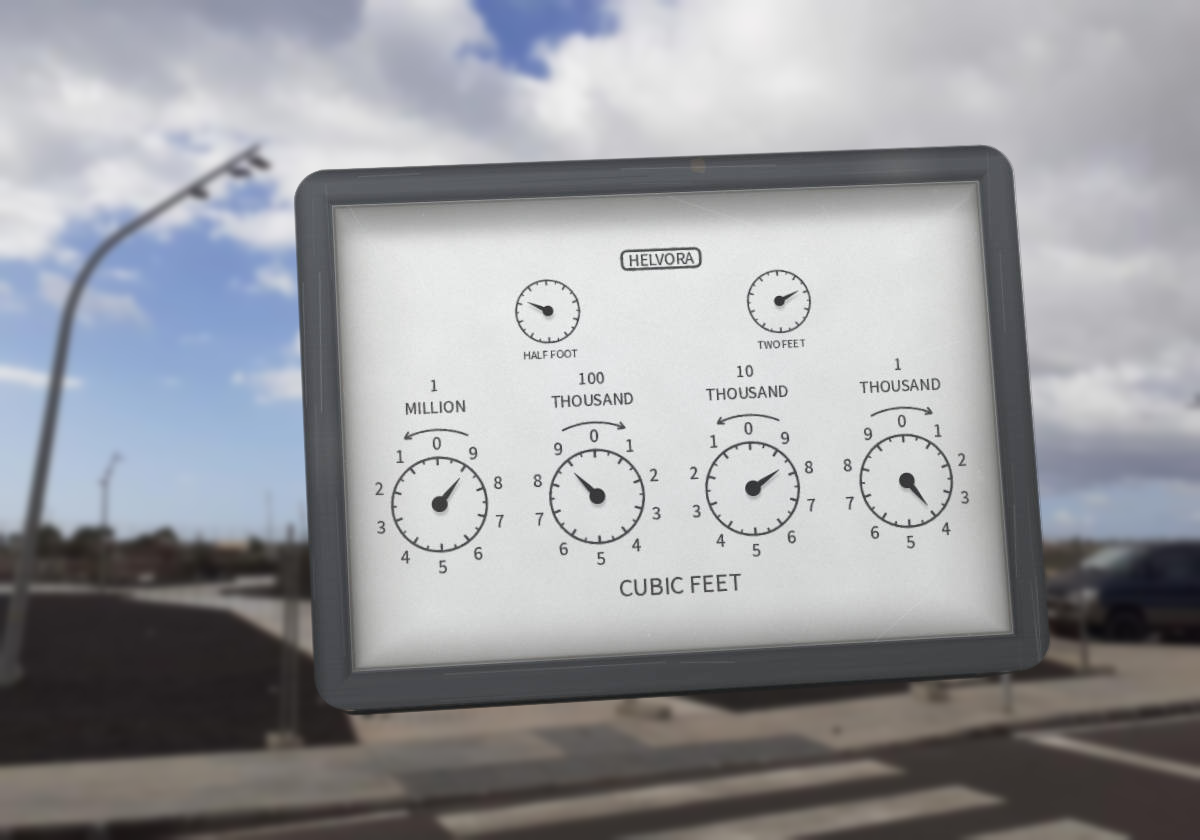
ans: {"value": 888400, "unit": "ft³"}
